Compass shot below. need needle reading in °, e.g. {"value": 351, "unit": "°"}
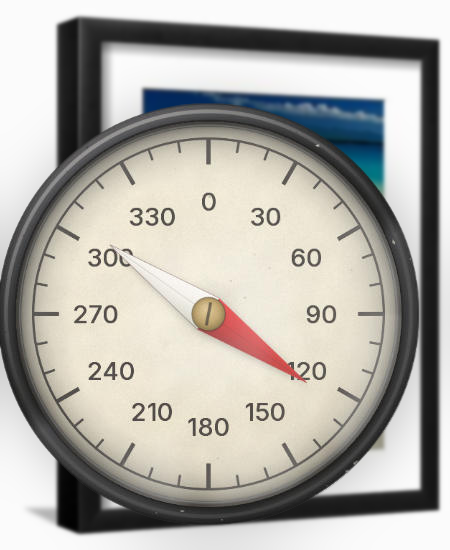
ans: {"value": 125, "unit": "°"}
